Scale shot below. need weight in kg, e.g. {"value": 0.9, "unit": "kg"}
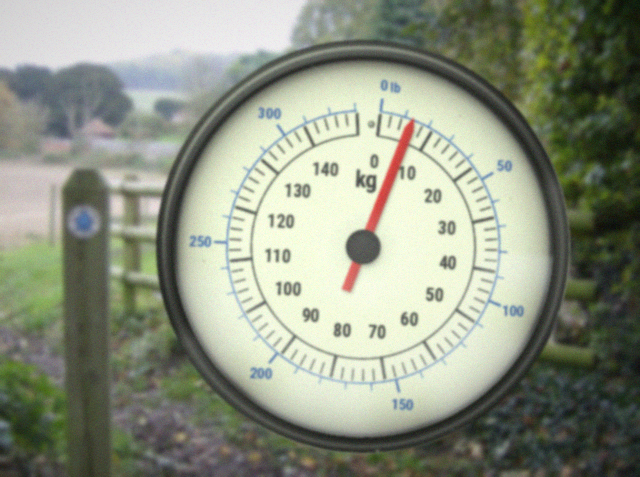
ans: {"value": 6, "unit": "kg"}
